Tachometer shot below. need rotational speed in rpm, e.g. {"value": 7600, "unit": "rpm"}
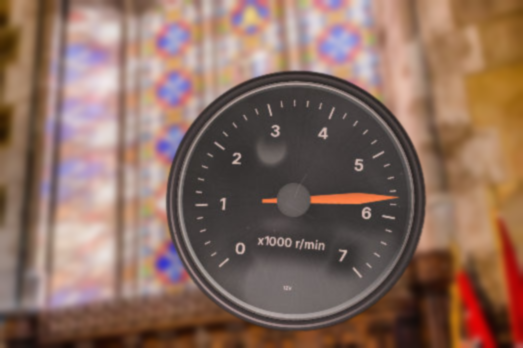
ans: {"value": 5700, "unit": "rpm"}
